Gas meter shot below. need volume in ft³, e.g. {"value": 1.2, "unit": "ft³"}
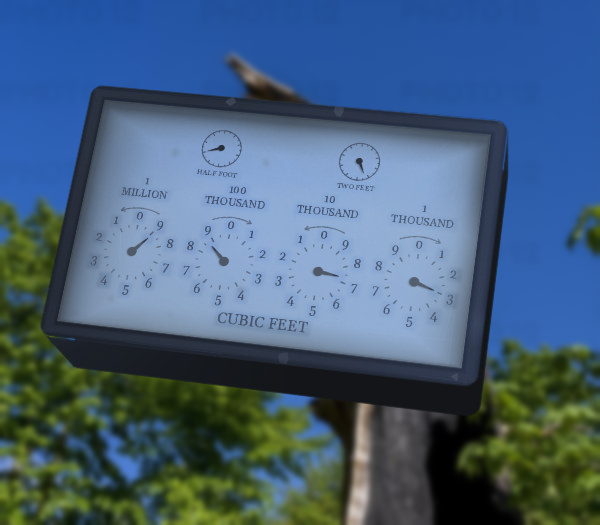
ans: {"value": 887300, "unit": "ft³"}
